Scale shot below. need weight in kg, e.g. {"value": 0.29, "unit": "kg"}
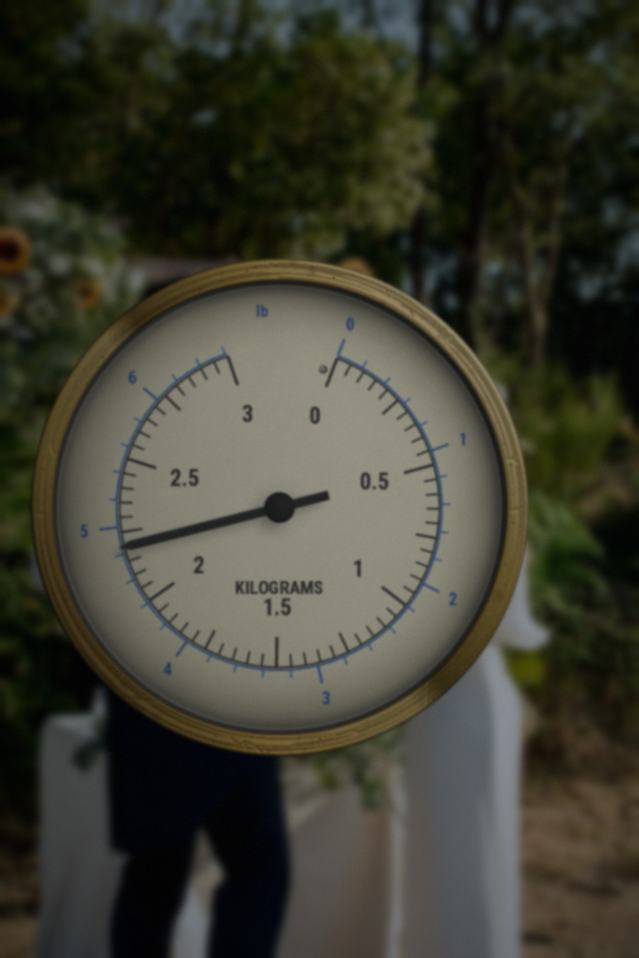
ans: {"value": 2.2, "unit": "kg"}
